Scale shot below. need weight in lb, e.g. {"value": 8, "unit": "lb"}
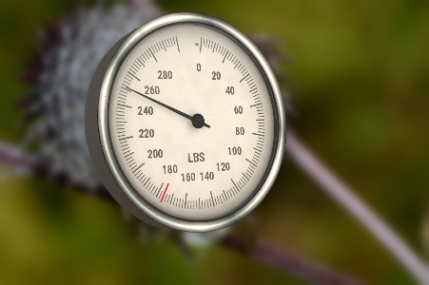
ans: {"value": 250, "unit": "lb"}
